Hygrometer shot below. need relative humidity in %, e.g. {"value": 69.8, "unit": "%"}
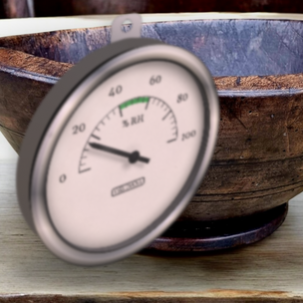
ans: {"value": 16, "unit": "%"}
